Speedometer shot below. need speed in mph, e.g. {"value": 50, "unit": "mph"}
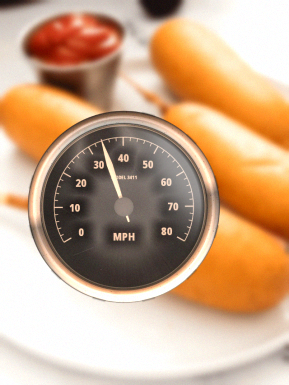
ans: {"value": 34, "unit": "mph"}
